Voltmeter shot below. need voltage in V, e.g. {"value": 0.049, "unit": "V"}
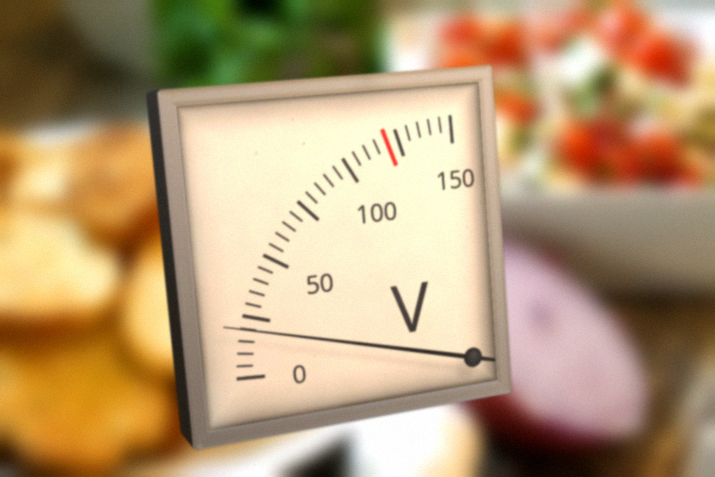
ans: {"value": 20, "unit": "V"}
